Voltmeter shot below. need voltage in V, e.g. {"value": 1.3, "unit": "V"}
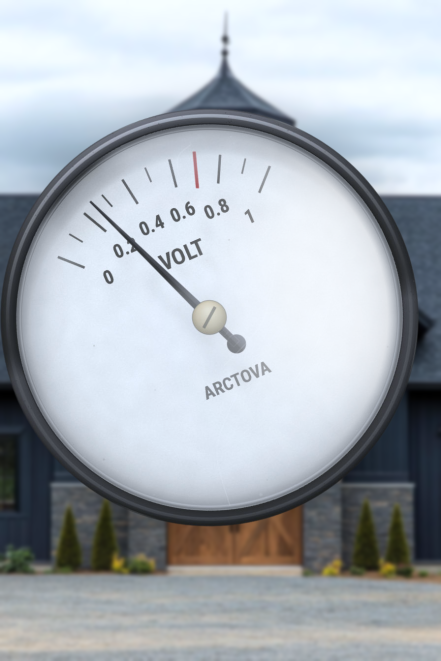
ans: {"value": 0.25, "unit": "V"}
